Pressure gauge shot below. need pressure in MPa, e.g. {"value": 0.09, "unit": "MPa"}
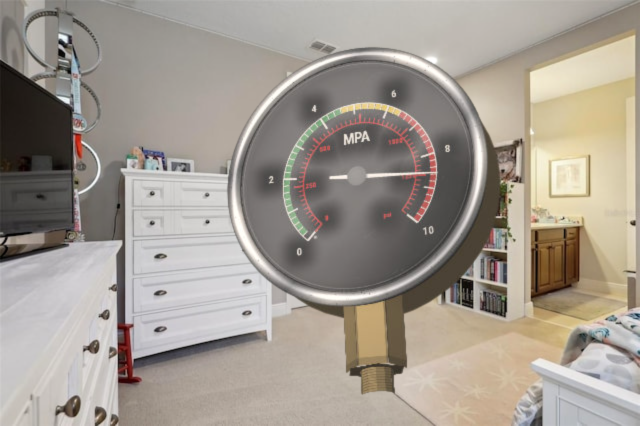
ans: {"value": 8.6, "unit": "MPa"}
